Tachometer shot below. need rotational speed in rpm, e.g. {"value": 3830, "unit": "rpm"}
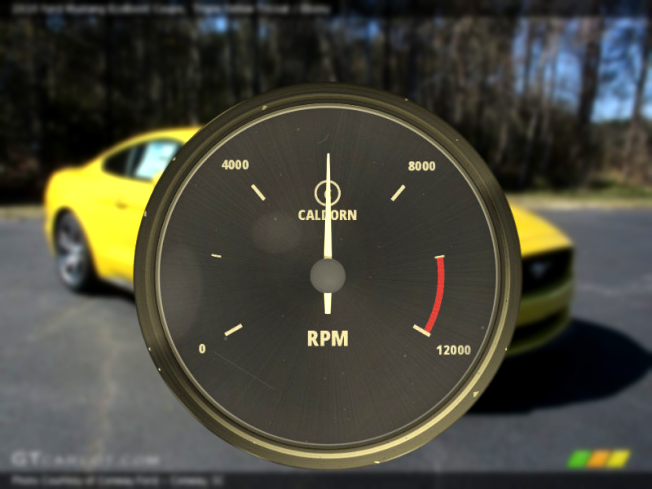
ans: {"value": 6000, "unit": "rpm"}
